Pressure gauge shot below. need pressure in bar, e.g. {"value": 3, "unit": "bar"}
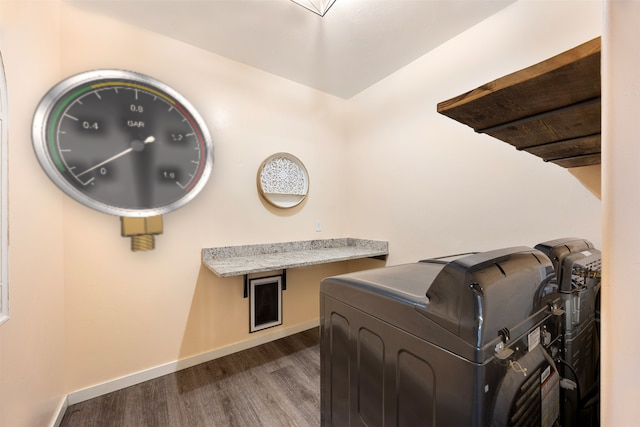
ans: {"value": 0.05, "unit": "bar"}
